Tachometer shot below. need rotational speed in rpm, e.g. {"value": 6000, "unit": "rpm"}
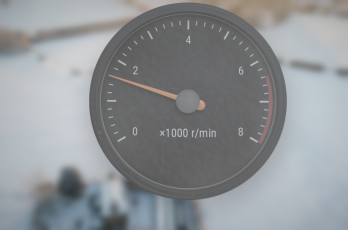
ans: {"value": 1600, "unit": "rpm"}
